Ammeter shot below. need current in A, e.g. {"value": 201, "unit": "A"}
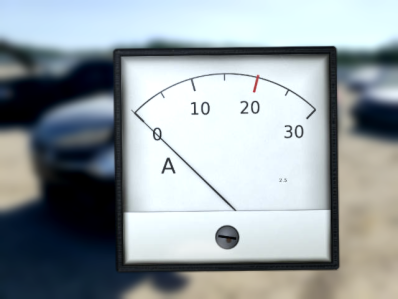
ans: {"value": 0, "unit": "A"}
